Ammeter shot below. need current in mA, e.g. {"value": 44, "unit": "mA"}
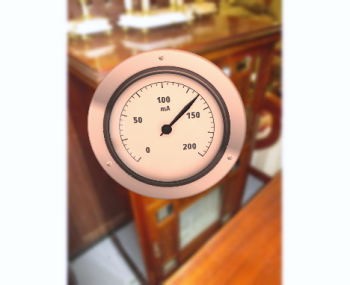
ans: {"value": 135, "unit": "mA"}
